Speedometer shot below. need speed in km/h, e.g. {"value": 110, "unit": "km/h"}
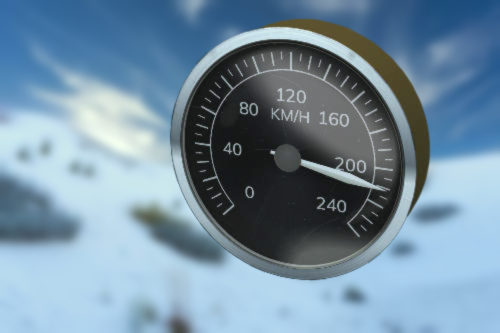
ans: {"value": 210, "unit": "km/h"}
